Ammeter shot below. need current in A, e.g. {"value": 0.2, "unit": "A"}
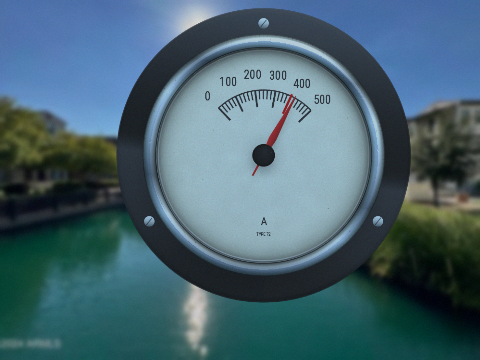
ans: {"value": 400, "unit": "A"}
